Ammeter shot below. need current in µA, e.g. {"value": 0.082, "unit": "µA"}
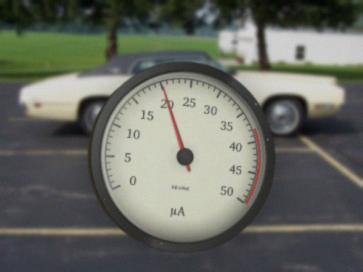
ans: {"value": 20, "unit": "µA"}
